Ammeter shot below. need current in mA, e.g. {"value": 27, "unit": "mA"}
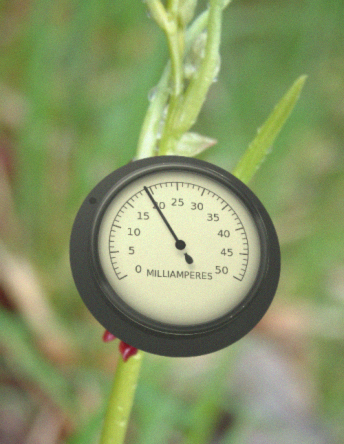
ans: {"value": 19, "unit": "mA"}
